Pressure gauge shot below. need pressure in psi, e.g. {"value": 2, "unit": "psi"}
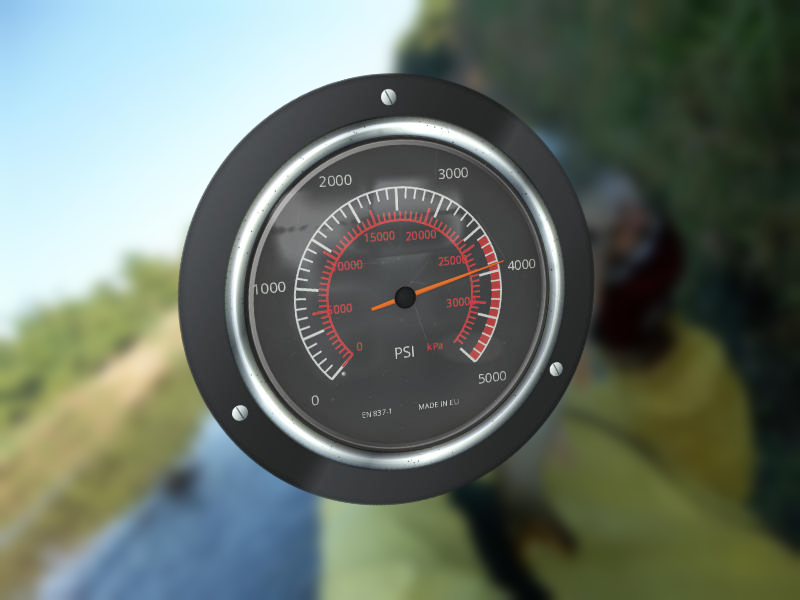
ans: {"value": 3900, "unit": "psi"}
